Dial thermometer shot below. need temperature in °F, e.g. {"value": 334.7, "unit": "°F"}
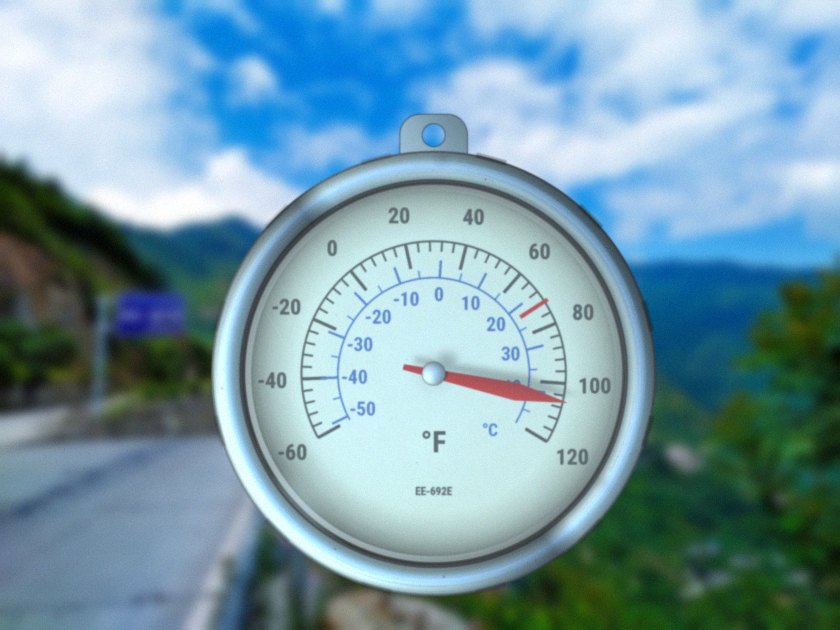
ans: {"value": 106, "unit": "°F"}
